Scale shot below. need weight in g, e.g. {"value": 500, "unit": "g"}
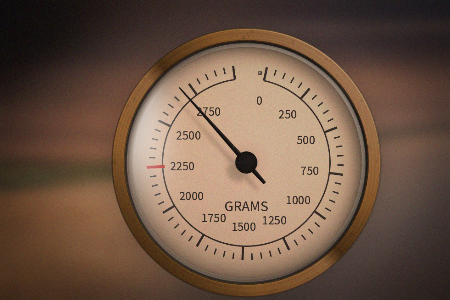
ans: {"value": 2700, "unit": "g"}
